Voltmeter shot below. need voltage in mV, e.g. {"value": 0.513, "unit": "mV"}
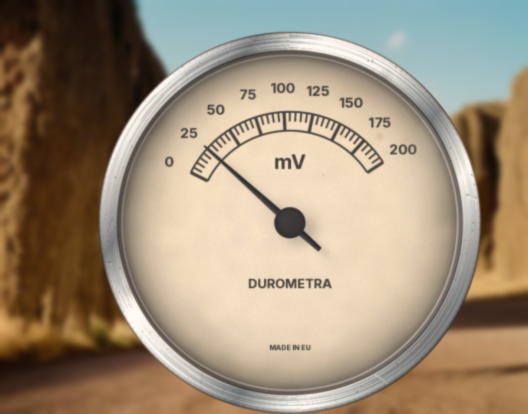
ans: {"value": 25, "unit": "mV"}
